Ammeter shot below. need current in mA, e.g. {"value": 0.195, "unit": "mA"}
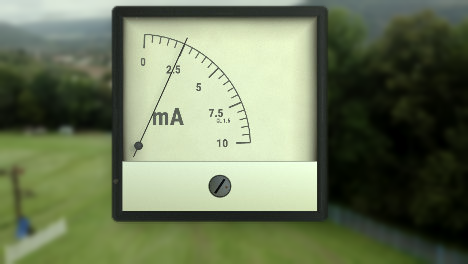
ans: {"value": 2.5, "unit": "mA"}
